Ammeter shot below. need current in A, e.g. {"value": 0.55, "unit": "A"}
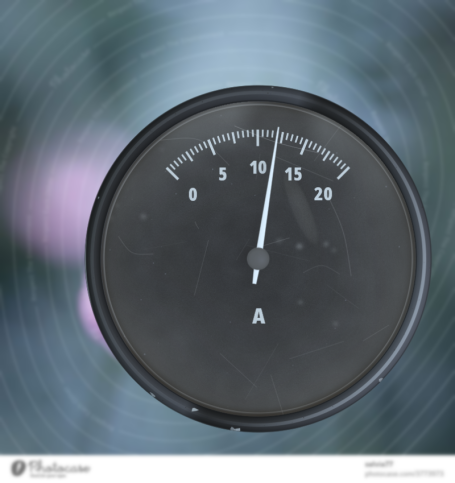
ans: {"value": 12, "unit": "A"}
